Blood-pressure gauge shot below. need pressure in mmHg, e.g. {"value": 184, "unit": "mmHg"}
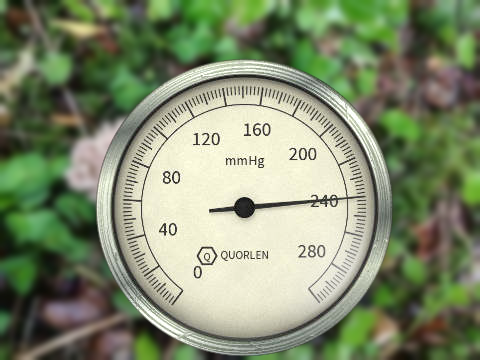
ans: {"value": 240, "unit": "mmHg"}
